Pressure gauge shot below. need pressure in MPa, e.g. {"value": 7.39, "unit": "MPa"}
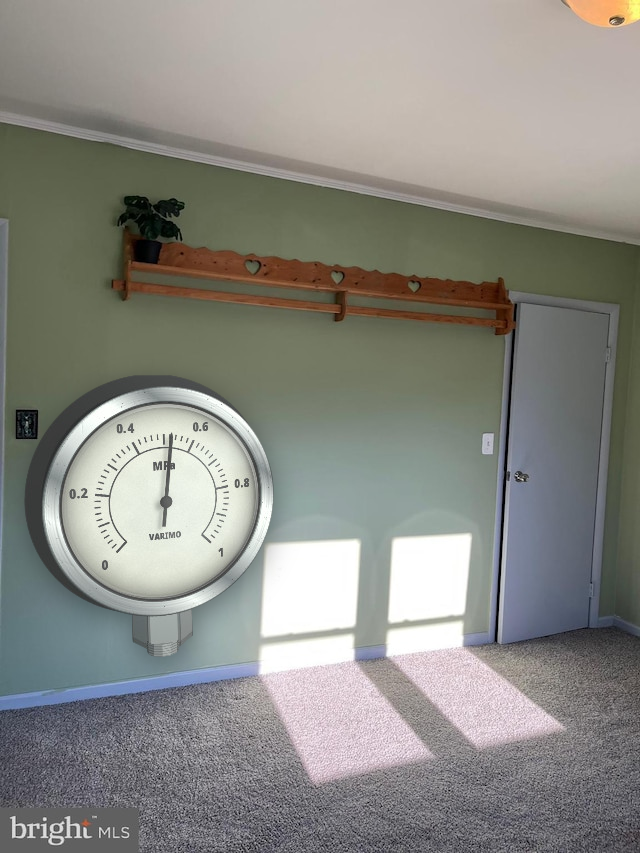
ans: {"value": 0.52, "unit": "MPa"}
